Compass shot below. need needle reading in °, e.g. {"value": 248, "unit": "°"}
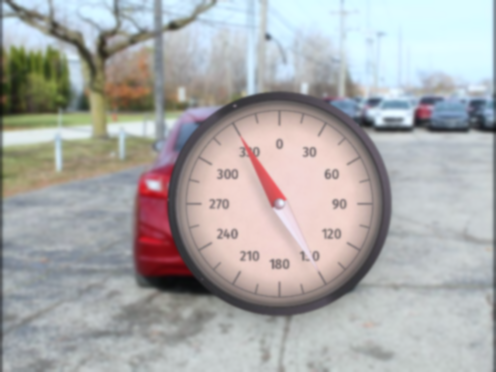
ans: {"value": 330, "unit": "°"}
